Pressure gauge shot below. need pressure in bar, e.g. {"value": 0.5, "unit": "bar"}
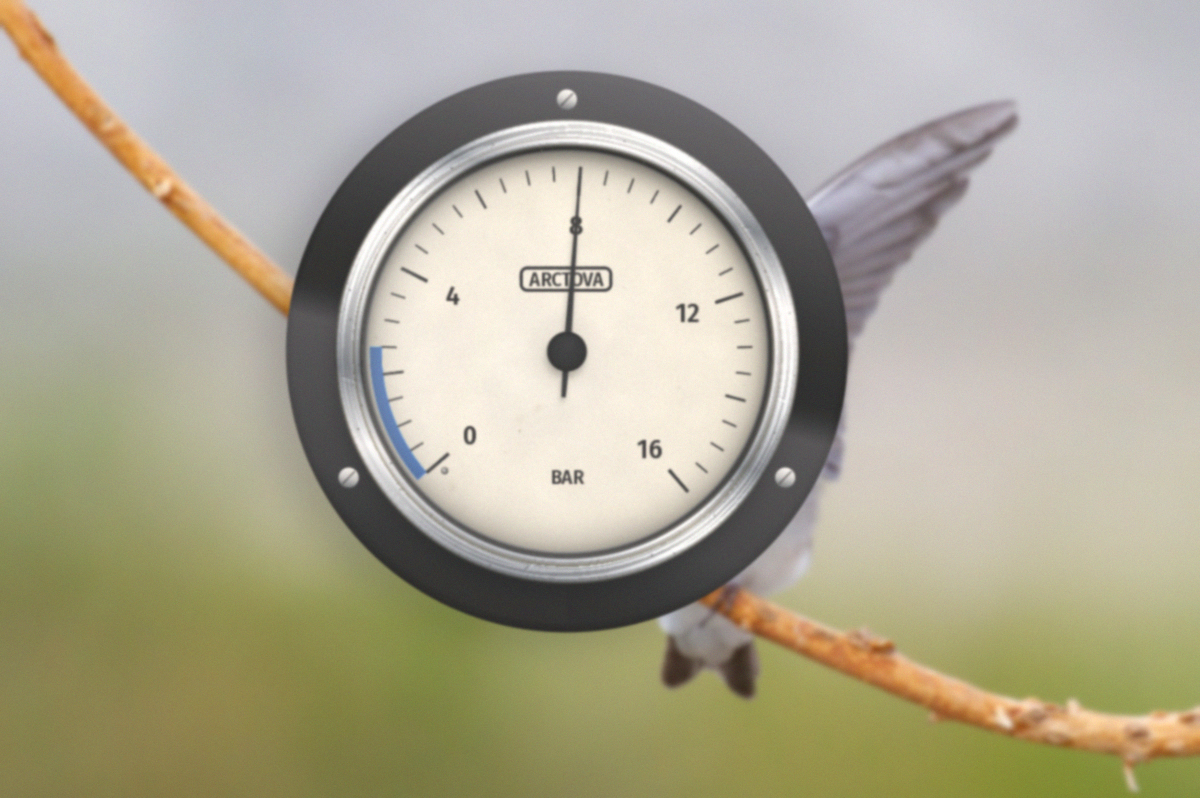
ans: {"value": 8, "unit": "bar"}
